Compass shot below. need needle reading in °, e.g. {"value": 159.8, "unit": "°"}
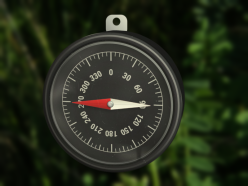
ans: {"value": 270, "unit": "°"}
